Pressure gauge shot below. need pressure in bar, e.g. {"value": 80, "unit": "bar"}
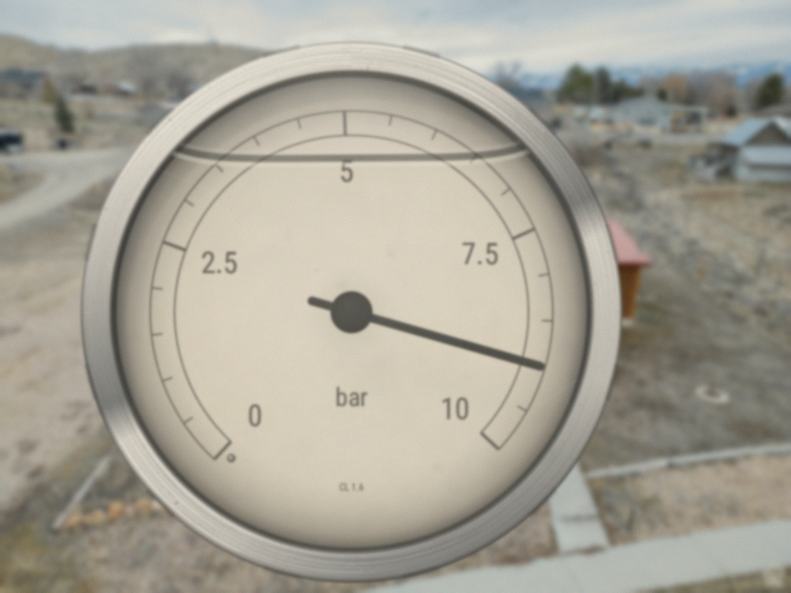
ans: {"value": 9, "unit": "bar"}
